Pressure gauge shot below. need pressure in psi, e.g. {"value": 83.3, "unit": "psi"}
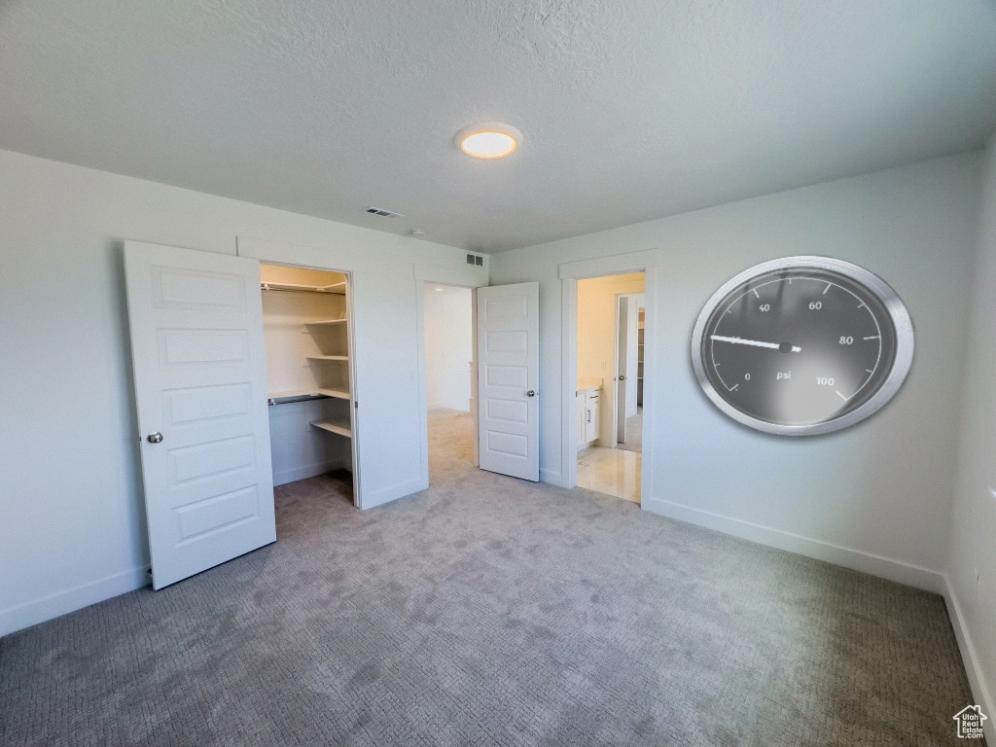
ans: {"value": 20, "unit": "psi"}
